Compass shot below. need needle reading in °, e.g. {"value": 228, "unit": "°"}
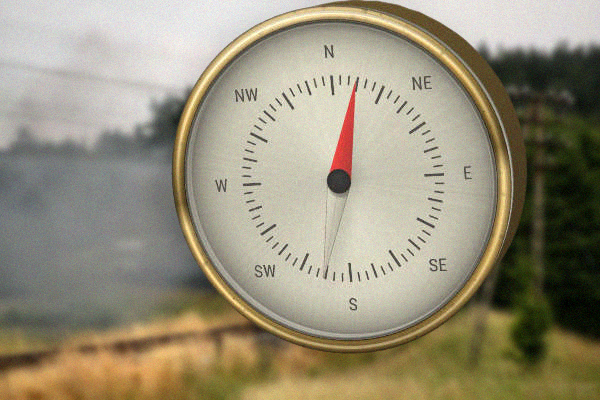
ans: {"value": 15, "unit": "°"}
